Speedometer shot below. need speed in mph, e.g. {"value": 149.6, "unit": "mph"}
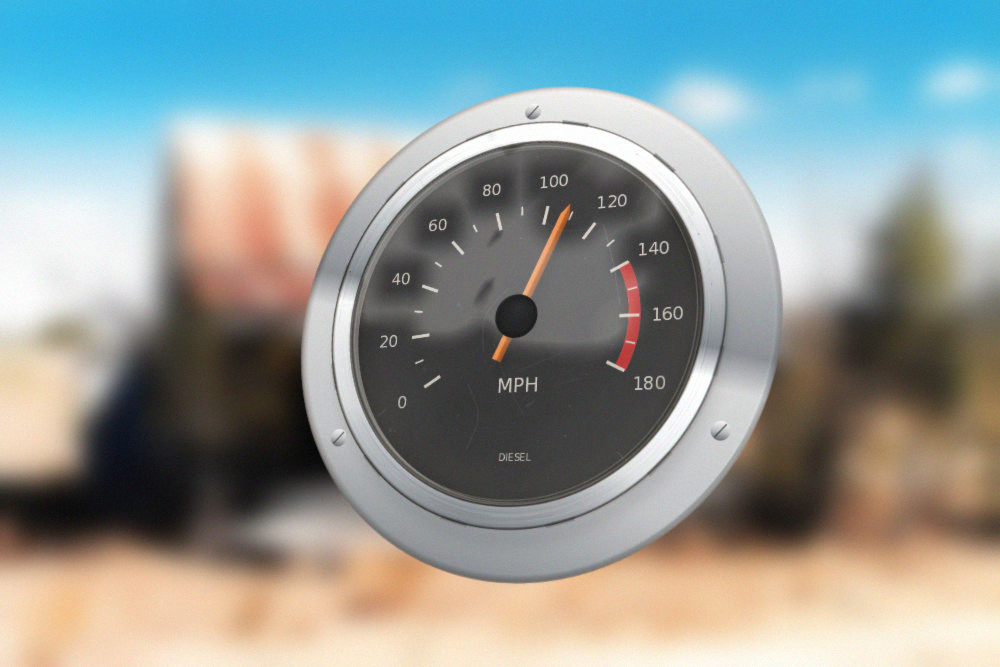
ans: {"value": 110, "unit": "mph"}
